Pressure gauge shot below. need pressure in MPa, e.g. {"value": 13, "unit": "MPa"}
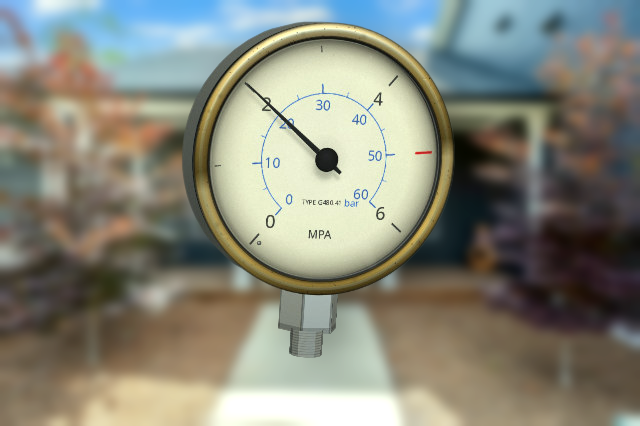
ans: {"value": 2, "unit": "MPa"}
